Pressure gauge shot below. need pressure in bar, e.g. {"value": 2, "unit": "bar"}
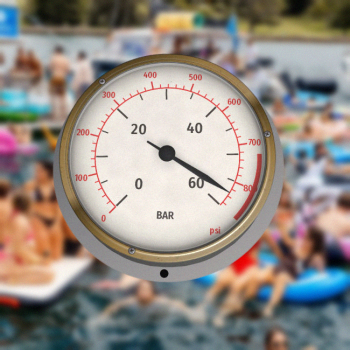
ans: {"value": 57.5, "unit": "bar"}
